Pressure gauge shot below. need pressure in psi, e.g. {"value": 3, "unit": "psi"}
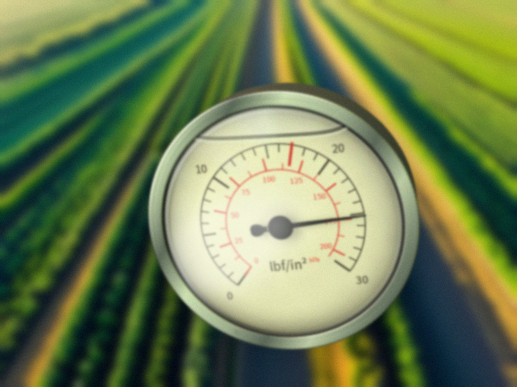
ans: {"value": 25, "unit": "psi"}
